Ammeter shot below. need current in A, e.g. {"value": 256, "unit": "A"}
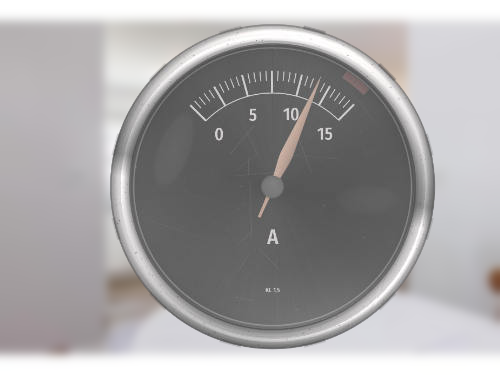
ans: {"value": 11.5, "unit": "A"}
